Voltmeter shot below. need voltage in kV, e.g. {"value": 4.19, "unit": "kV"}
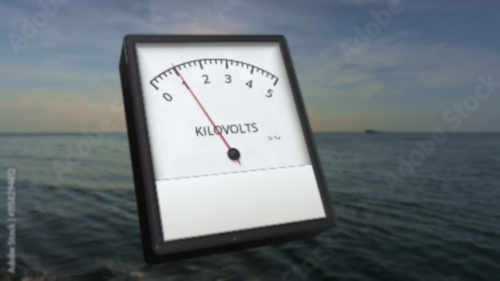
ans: {"value": 1, "unit": "kV"}
